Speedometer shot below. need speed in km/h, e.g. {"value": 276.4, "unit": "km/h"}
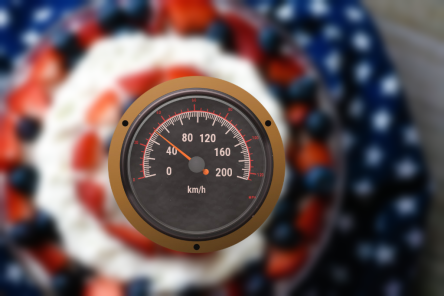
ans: {"value": 50, "unit": "km/h"}
